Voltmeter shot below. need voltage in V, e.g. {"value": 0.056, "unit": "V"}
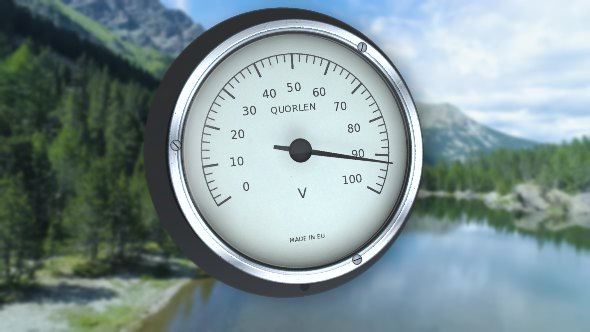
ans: {"value": 92, "unit": "V"}
